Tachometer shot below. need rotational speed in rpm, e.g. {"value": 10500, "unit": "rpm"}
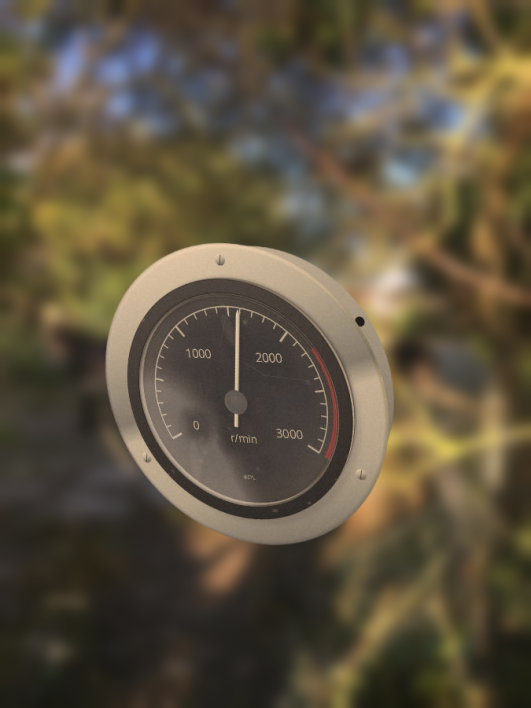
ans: {"value": 1600, "unit": "rpm"}
